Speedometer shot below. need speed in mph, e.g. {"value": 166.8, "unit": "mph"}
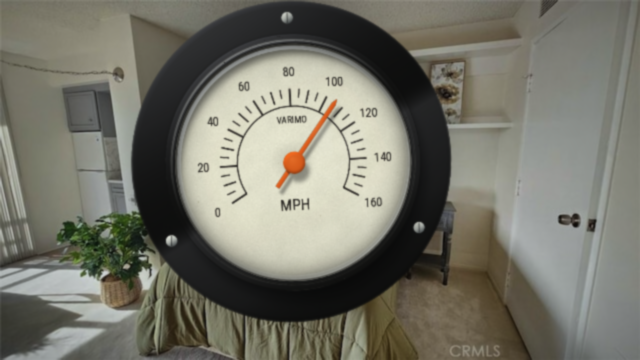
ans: {"value": 105, "unit": "mph"}
